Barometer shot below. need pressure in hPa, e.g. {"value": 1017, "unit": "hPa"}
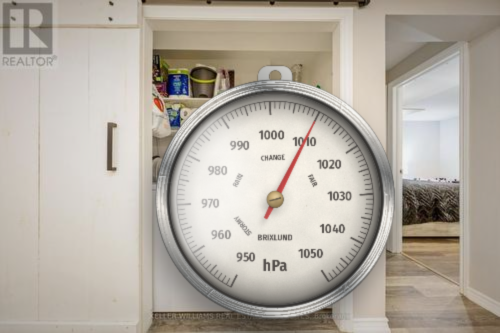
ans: {"value": 1010, "unit": "hPa"}
